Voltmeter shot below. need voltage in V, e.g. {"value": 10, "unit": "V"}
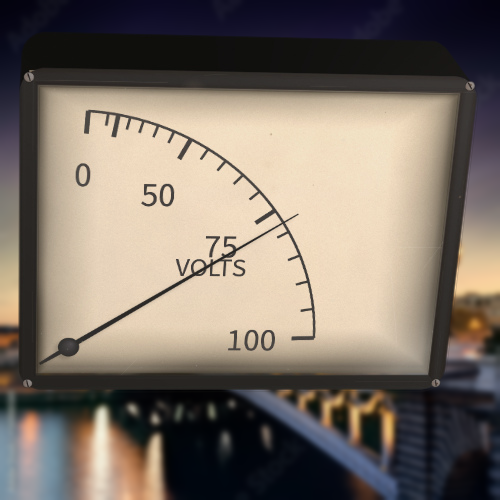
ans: {"value": 77.5, "unit": "V"}
